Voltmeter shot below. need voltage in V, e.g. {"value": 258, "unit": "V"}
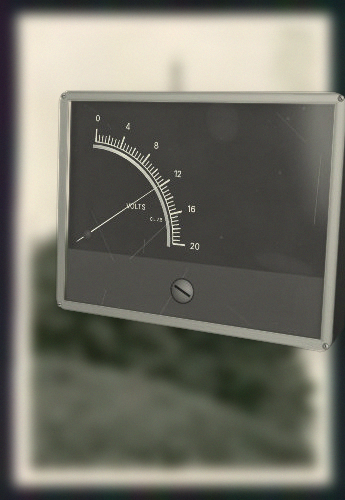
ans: {"value": 12, "unit": "V"}
